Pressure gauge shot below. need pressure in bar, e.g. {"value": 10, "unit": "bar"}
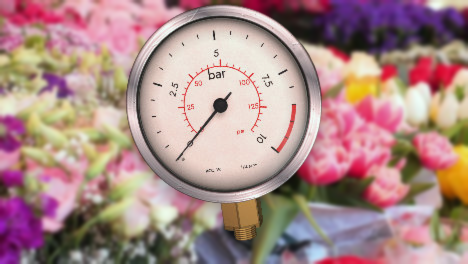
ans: {"value": 0, "unit": "bar"}
